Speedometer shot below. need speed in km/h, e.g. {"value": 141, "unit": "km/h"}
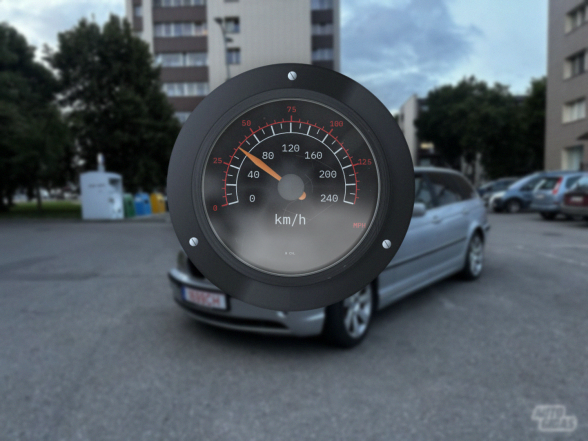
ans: {"value": 60, "unit": "km/h"}
